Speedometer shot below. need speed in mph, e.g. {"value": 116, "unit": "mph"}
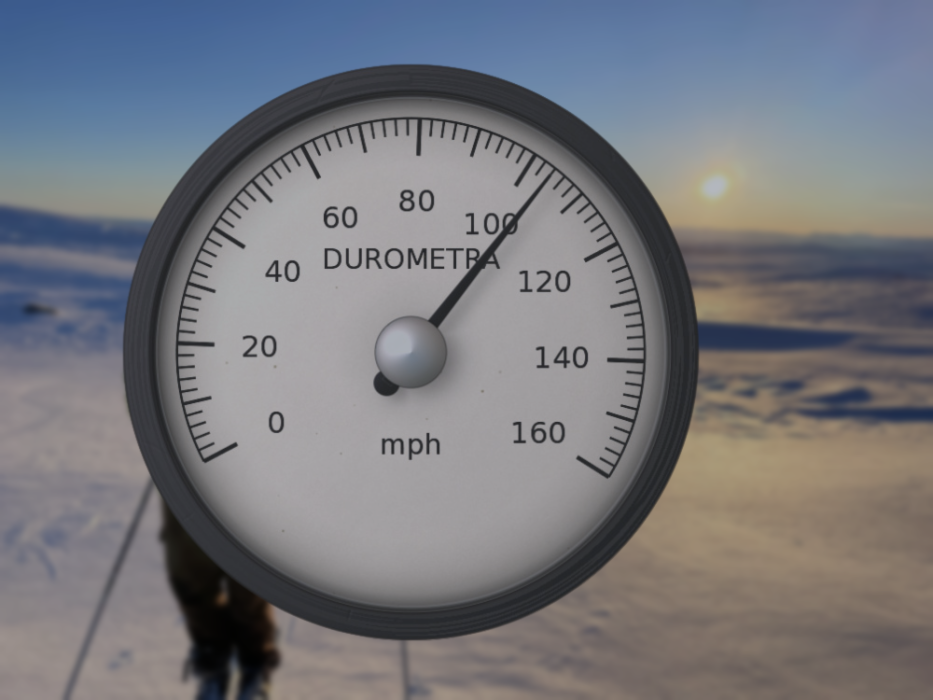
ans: {"value": 104, "unit": "mph"}
